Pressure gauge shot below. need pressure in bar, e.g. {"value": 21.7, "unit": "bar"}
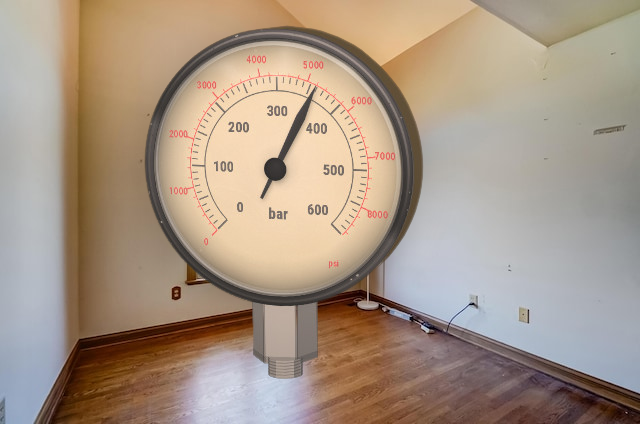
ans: {"value": 360, "unit": "bar"}
